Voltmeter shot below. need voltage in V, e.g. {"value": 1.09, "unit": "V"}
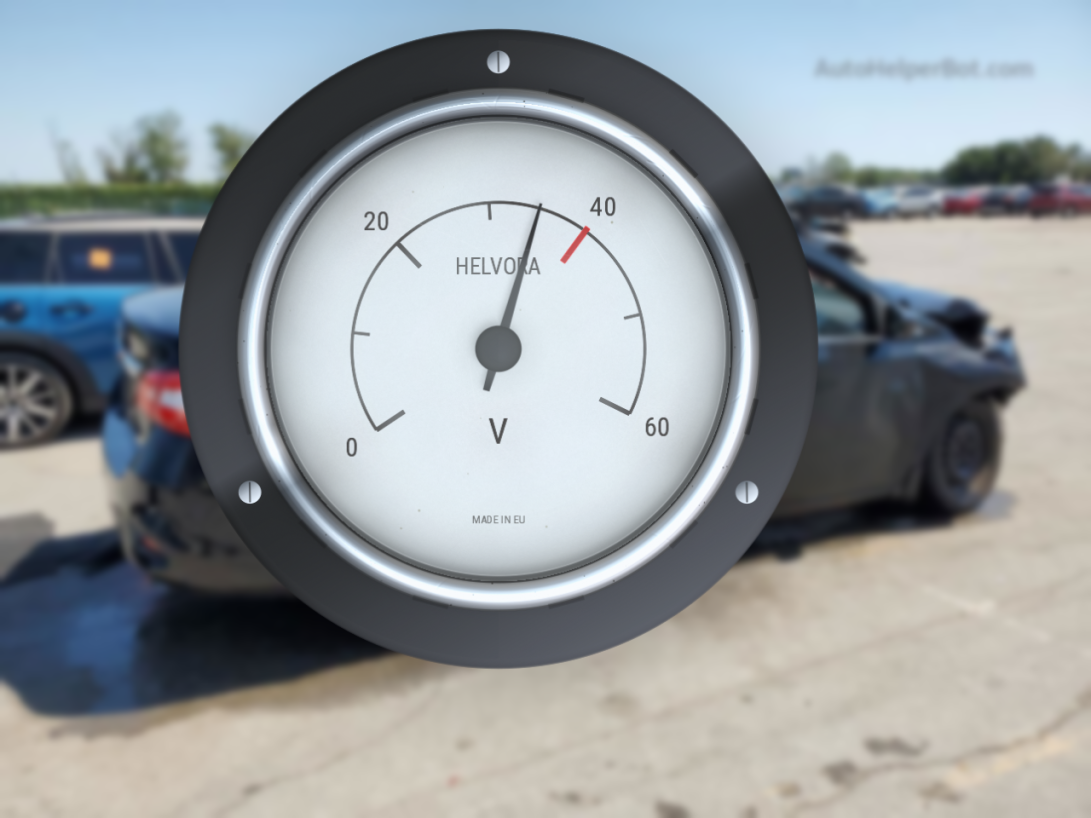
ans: {"value": 35, "unit": "V"}
